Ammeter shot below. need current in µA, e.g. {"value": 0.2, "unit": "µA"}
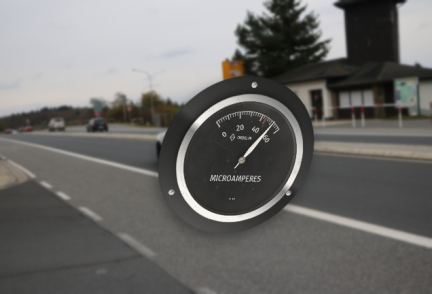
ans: {"value": 50, "unit": "µA"}
